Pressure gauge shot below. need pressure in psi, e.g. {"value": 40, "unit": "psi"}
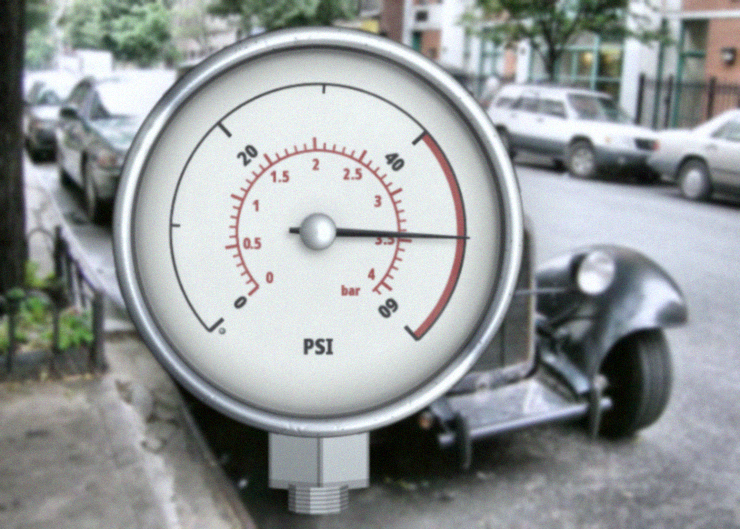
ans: {"value": 50, "unit": "psi"}
